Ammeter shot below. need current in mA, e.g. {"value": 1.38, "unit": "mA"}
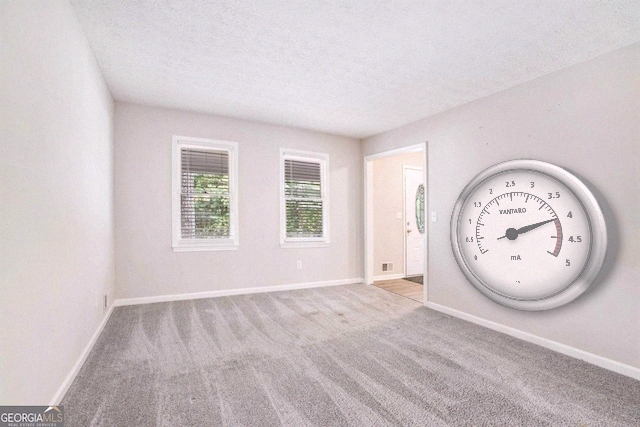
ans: {"value": 4, "unit": "mA"}
